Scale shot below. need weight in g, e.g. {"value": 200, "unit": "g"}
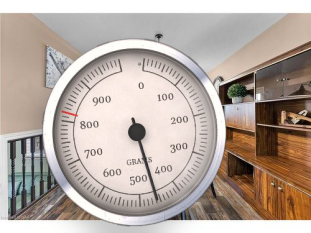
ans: {"value": 460, "unit": "g"}
